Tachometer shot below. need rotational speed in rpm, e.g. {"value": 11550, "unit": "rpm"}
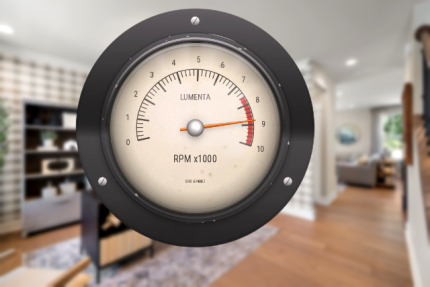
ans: {"value": 8800, "unit": "rpm"}
